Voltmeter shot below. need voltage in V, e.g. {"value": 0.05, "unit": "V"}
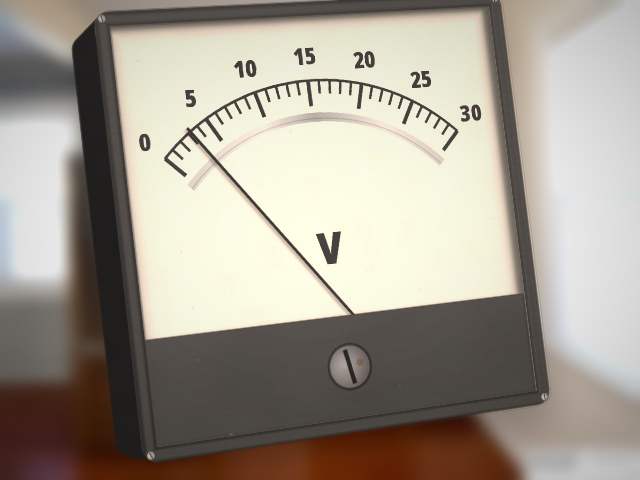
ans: {"value": 3, "unit": "V"}
